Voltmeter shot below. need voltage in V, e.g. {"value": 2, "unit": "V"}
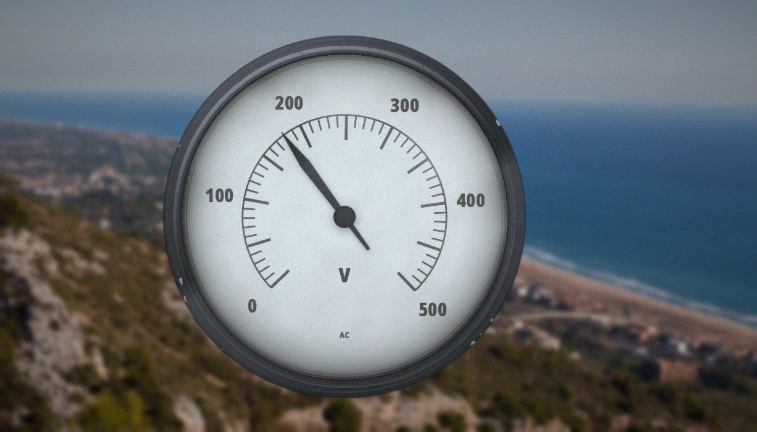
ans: {"value": 180, "unit": "V"}
